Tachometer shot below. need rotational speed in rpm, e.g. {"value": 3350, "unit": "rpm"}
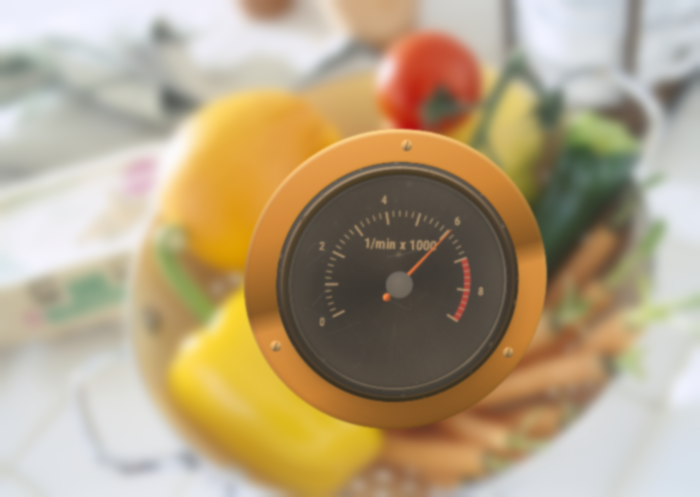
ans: {"value": 6000, "unit": "rpm"}
